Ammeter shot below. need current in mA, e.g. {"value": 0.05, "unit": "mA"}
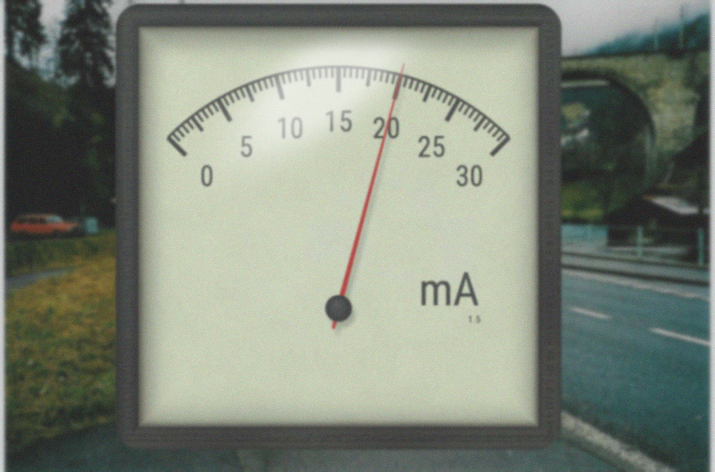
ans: {"value": 20, "unit": "mA"}
